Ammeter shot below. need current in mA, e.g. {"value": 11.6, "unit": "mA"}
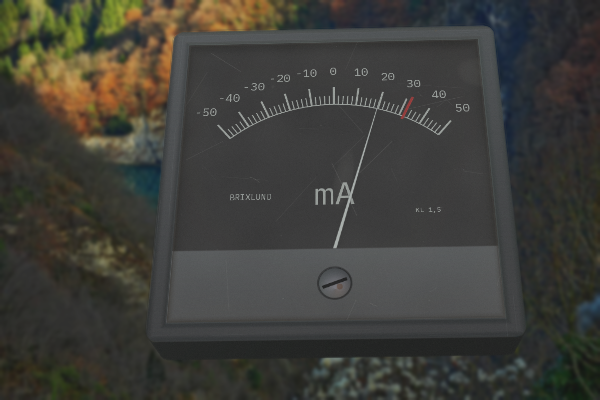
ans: {"value": 20, "unit": "mA"}
